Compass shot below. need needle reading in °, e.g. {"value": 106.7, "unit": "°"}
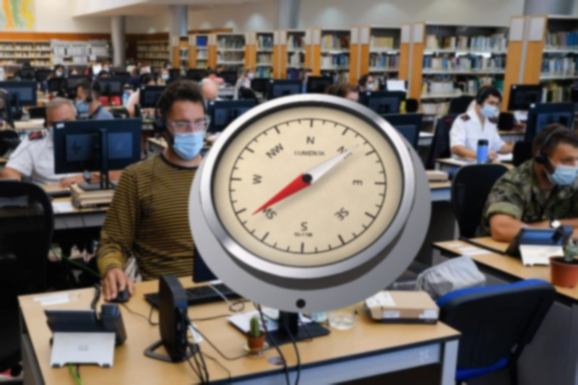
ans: {"value": 230, "unit": "°"}
